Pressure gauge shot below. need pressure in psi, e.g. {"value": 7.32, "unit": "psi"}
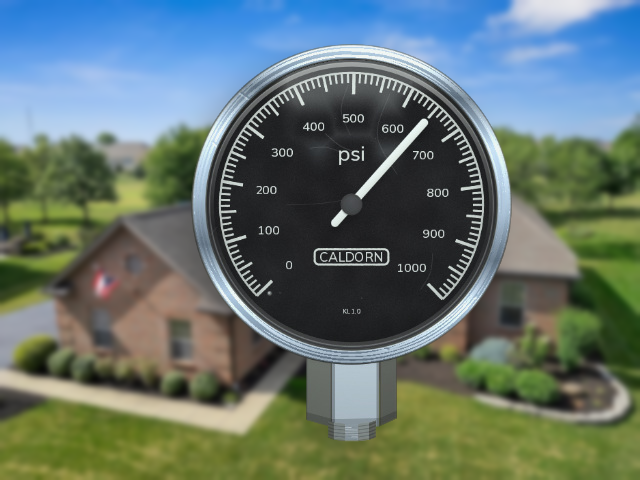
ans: {"value": 650, "unit": "psi"}
